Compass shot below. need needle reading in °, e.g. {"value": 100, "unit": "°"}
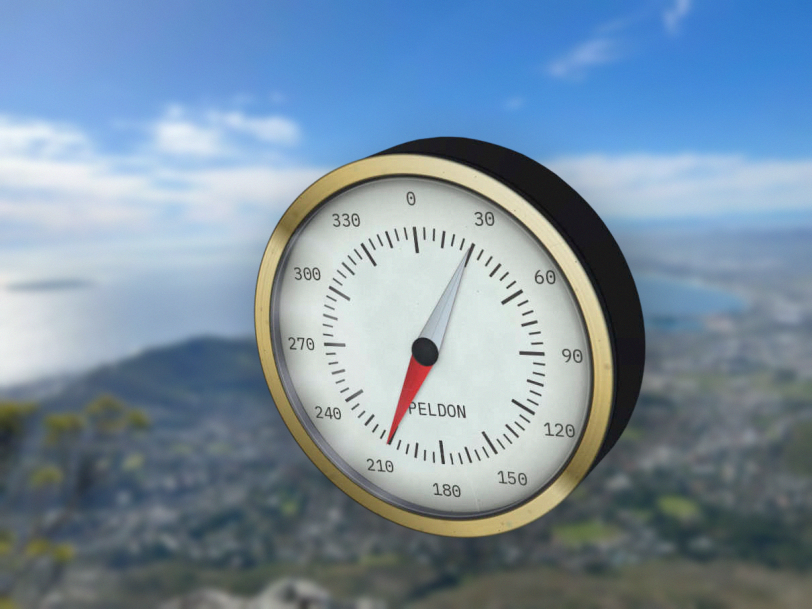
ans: {"value": 210, "unit": "°"}
